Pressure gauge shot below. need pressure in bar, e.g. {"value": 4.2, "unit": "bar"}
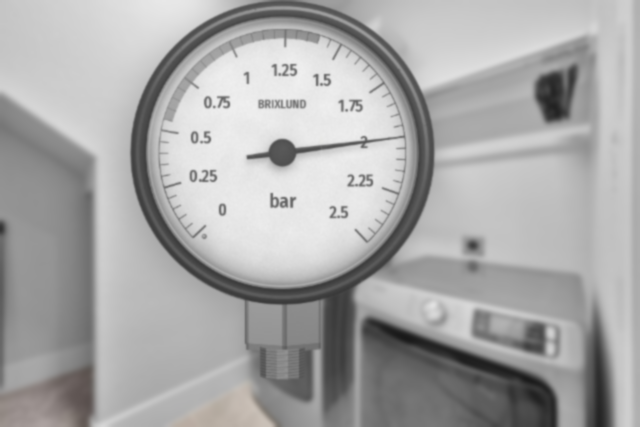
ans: {"value": 2, "unit": "bar"}
